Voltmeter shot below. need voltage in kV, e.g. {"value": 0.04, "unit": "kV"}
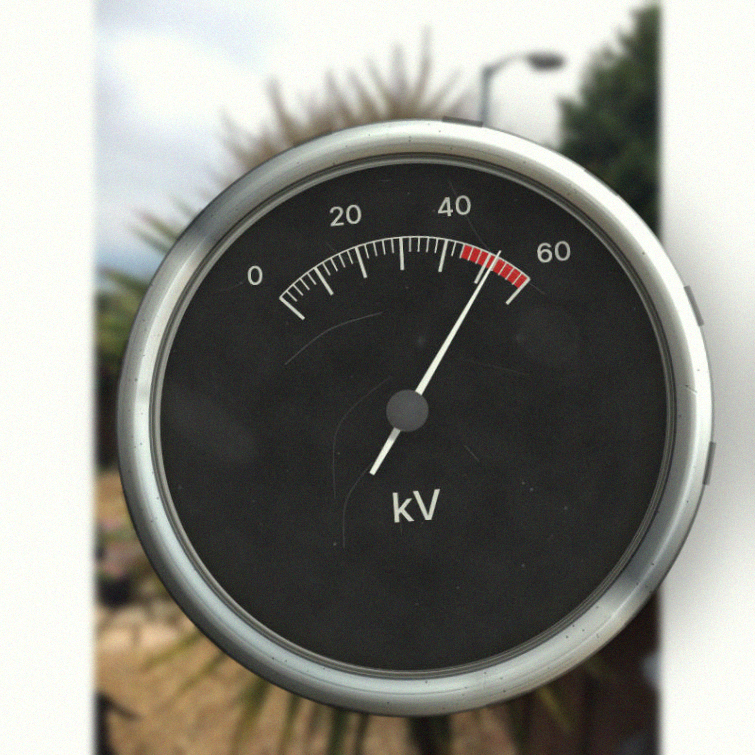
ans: {"value": 52, "unit": "kV"}
